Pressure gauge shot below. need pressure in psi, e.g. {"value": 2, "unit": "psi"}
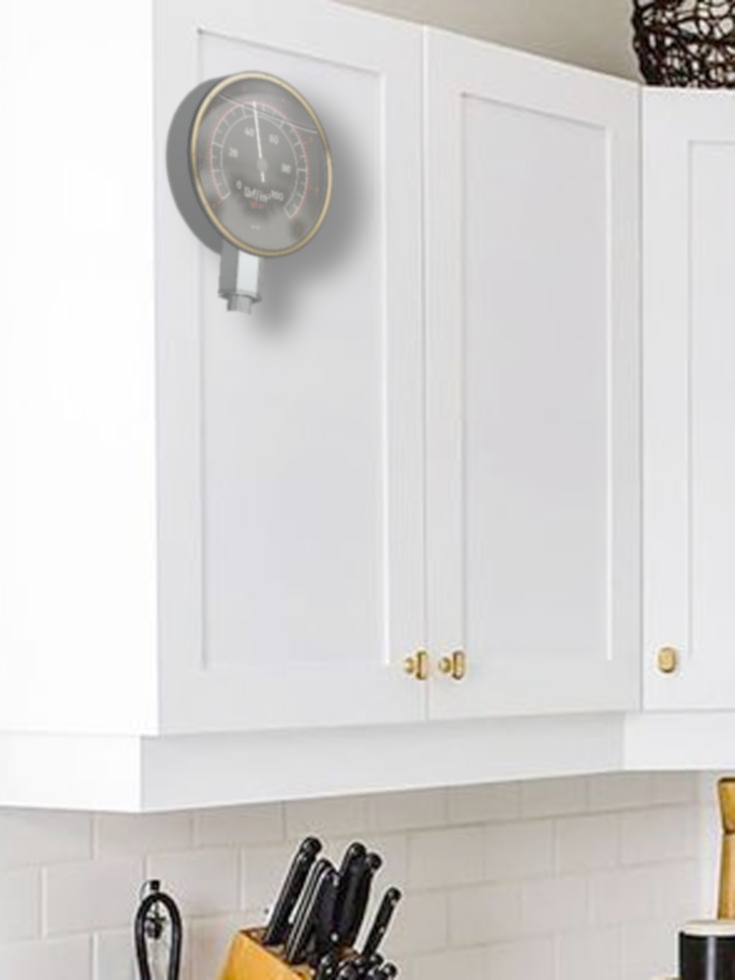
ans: {"value": 45, "unit": "psi"}
